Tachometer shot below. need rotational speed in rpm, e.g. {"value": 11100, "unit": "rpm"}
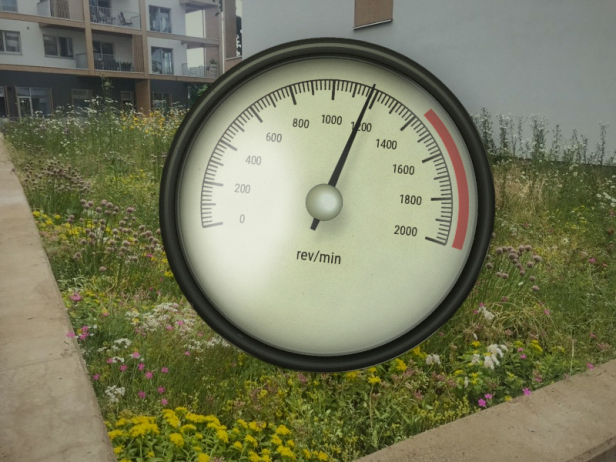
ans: {"value": 1180, "unit": "rpm"}
